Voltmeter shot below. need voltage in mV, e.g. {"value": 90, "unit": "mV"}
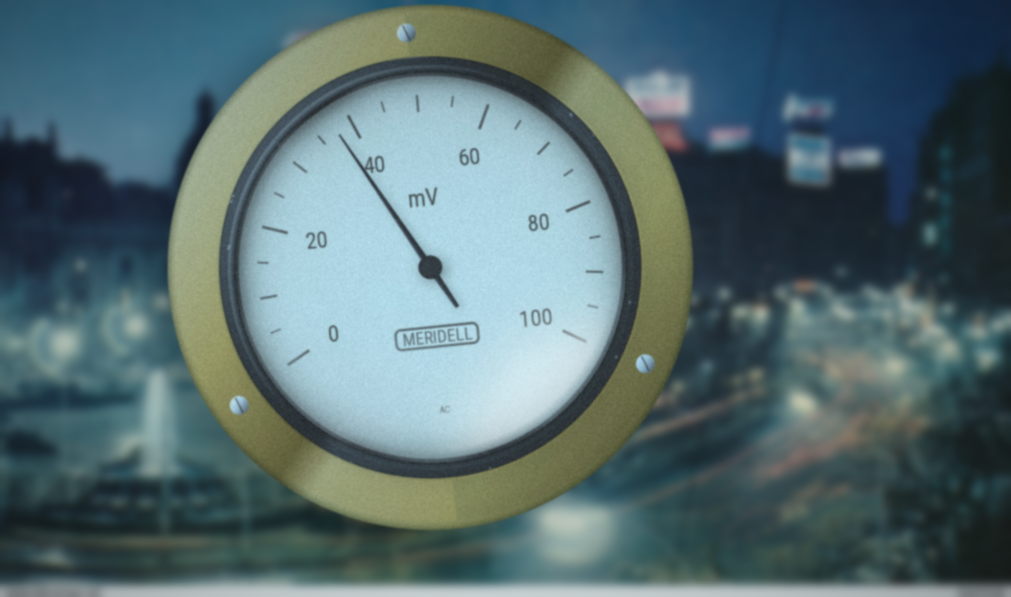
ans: {"value": 37.5, "unit": "mV"}
